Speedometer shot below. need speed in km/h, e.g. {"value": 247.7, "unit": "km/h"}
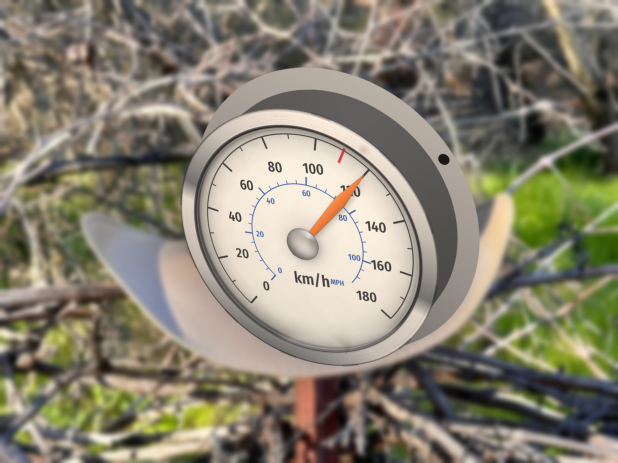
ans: {"value": 120, "unit": "km/h"}
